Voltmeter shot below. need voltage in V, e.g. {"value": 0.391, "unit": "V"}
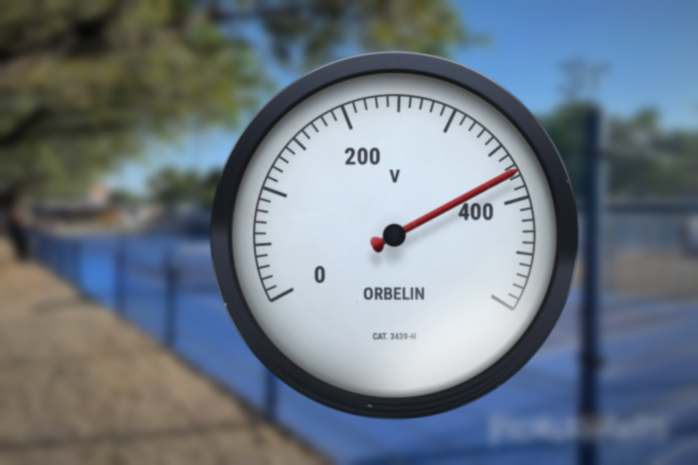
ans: {"value": 375, "unit": "V"}
